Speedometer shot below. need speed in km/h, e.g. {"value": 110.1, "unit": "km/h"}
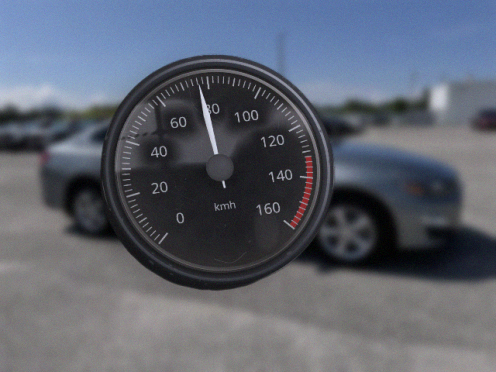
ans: {"value": 76, "unit": "km/h"}
